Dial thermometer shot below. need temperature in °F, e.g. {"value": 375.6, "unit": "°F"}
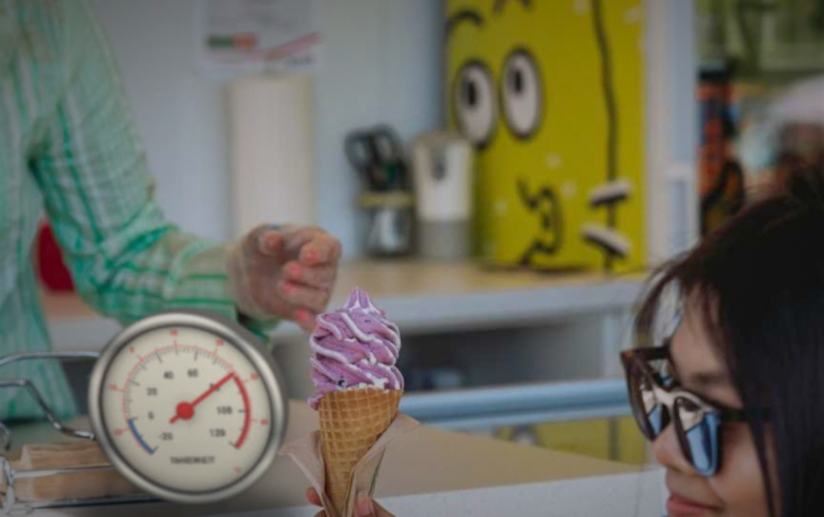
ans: {"value": 80, "unit": "°F"}
